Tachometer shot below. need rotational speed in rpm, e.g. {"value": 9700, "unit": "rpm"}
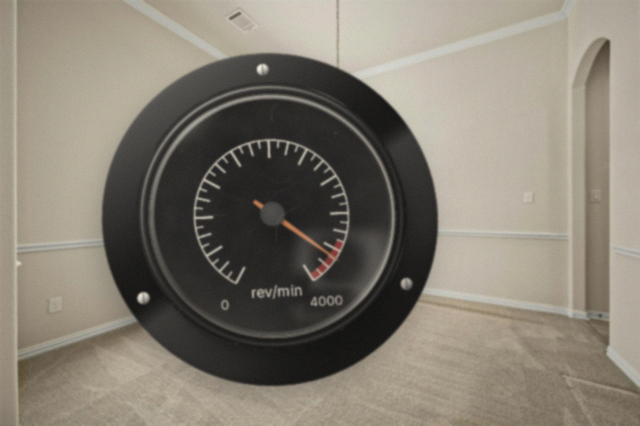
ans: {"value": 3700, "unit": "rpm"}
